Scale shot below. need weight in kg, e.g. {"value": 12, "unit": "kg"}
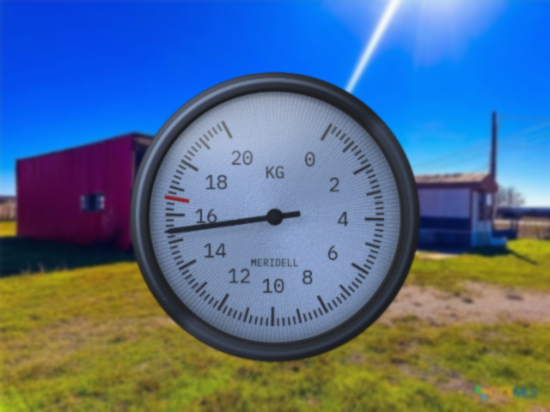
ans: {"value": 15.4, "unit": "kg"}
